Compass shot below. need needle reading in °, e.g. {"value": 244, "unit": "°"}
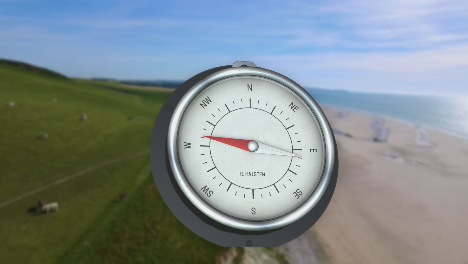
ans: {"value": 280, "unit": "°"}
